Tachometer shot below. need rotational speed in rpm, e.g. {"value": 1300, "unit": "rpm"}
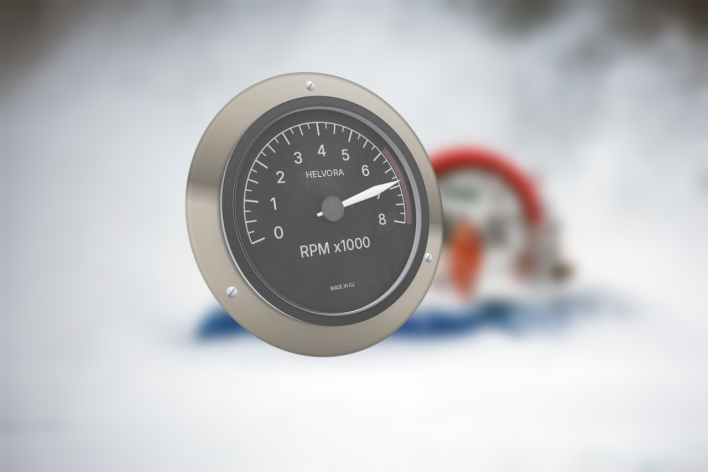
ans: {"value": 6875, "unit": "rpm"}
